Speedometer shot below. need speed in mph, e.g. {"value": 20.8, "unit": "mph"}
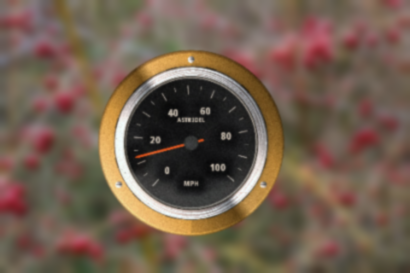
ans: {"value": 12.5, "unit": "mph"}
